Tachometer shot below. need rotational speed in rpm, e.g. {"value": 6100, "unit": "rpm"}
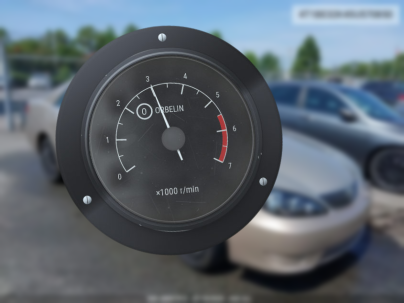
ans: {"value": 3000, "unit": "rpm"}
